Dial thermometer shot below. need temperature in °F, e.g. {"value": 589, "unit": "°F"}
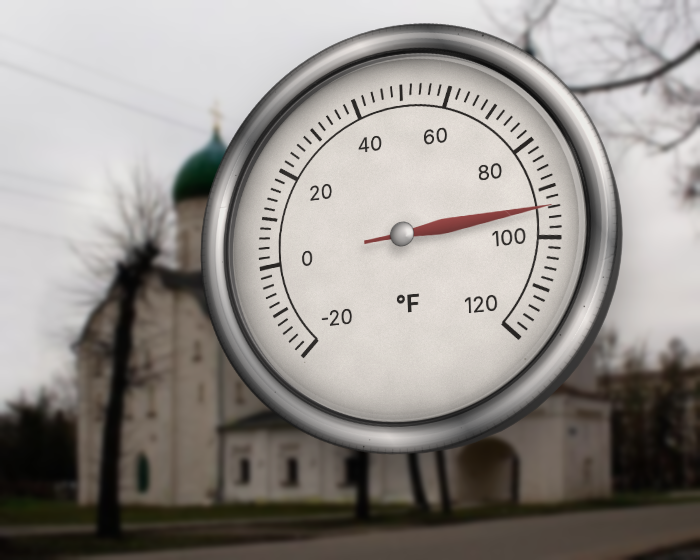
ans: {"value": 94, "unit": "°F"}
